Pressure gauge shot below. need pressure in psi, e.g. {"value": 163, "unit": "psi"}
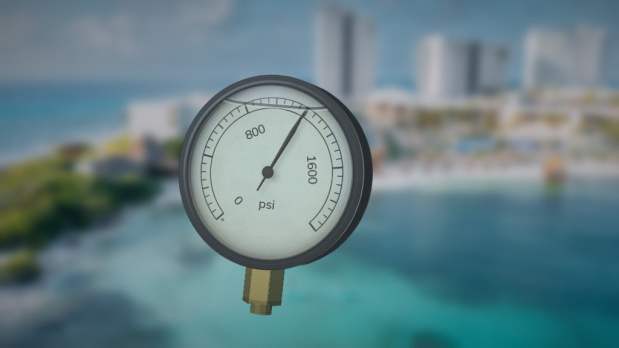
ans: {"value": 1200, "unit": "psi"}
